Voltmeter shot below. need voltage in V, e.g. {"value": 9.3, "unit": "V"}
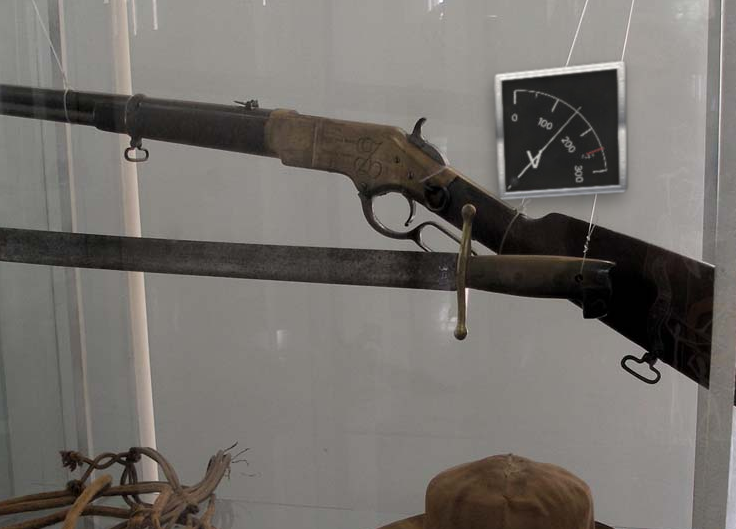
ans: {"value": 150, "unit": "V"}
